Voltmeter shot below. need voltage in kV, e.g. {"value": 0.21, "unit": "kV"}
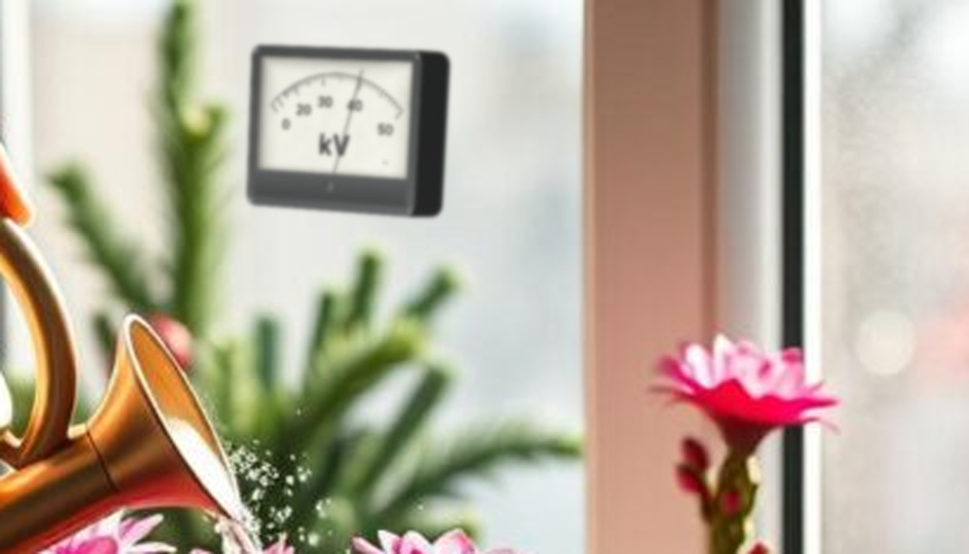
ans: {"value": 40, "unit": "kV"}
